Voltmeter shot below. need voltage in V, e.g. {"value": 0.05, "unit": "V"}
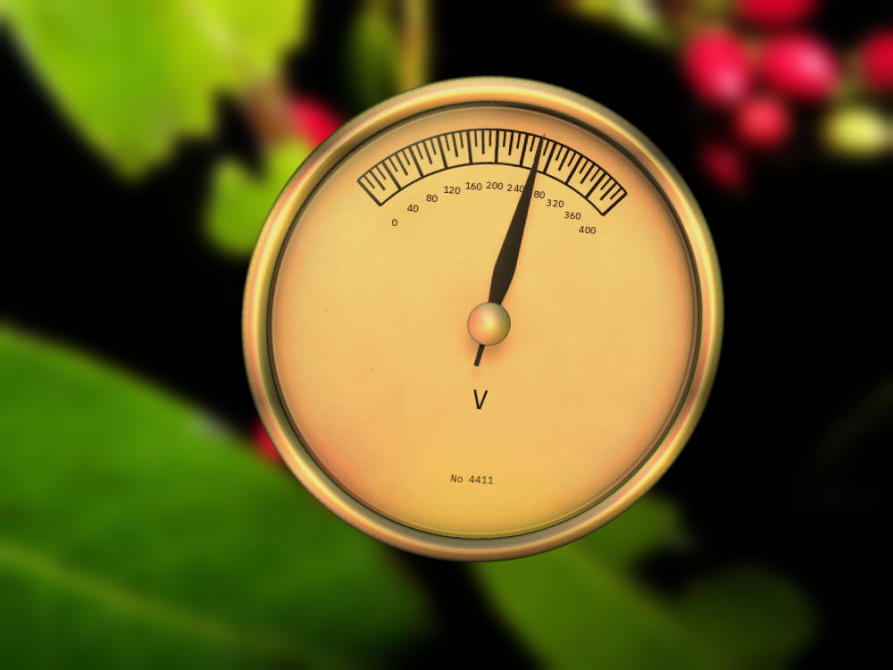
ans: {"value": 260, "unit": "V"}
